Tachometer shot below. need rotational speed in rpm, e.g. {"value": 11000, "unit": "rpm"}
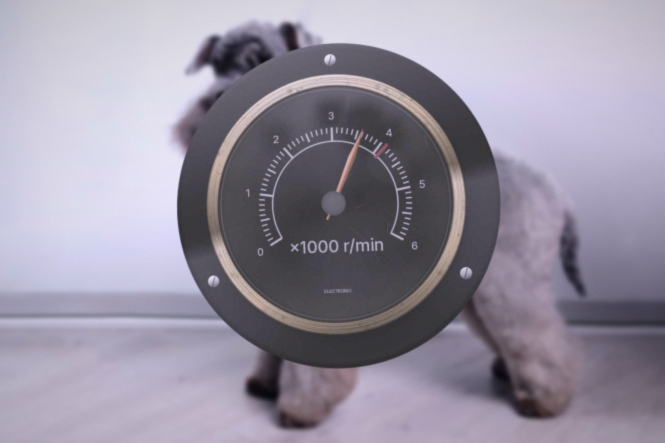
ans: {"value": 3600, "unit": "rpm"}
